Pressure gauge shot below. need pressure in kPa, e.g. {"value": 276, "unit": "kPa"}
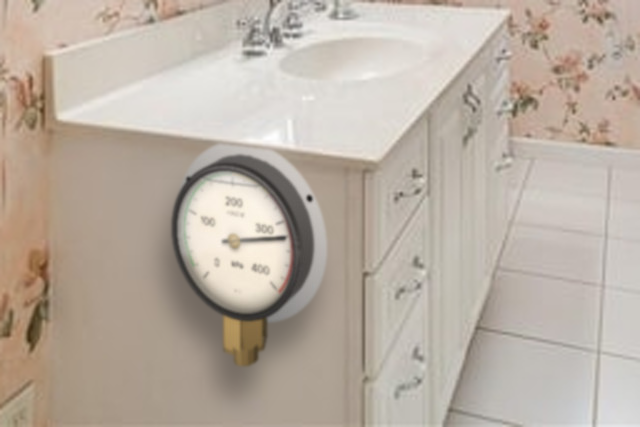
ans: {"value": 320, "unit": "kPa"}
